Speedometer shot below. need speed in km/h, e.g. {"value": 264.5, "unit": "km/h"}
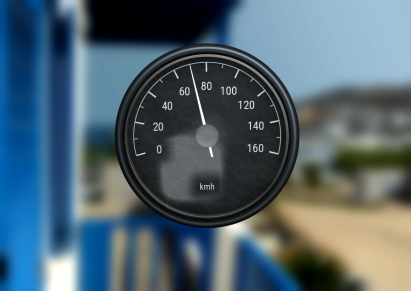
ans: {"value": 70, "unit": "km/h"}
